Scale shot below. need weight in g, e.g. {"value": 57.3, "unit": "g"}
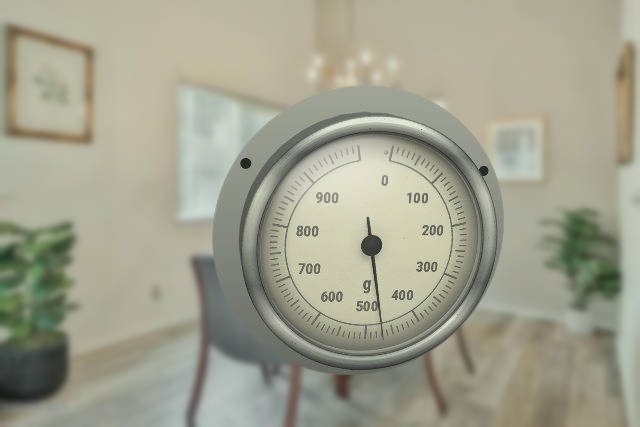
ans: {"value": 470, "unit": "g"}
